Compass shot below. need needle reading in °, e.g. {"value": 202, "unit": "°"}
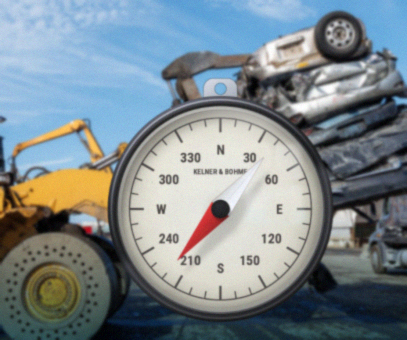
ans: {"value": 220, "unit": "°"}
